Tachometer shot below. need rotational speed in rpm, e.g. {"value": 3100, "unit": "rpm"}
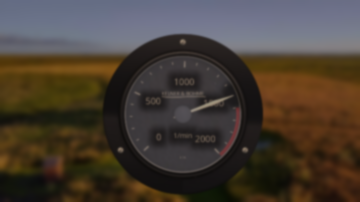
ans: {"value": 1500, "unit": "rpm"}
